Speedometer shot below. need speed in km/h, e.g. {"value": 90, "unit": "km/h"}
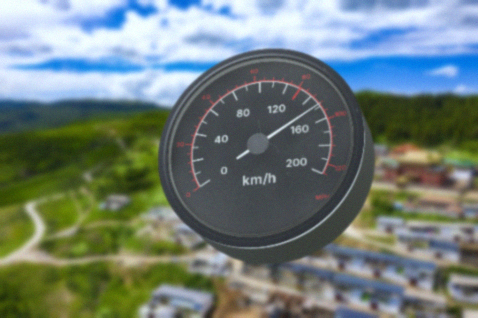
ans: {"value": 150, "unit": "km/h"}
